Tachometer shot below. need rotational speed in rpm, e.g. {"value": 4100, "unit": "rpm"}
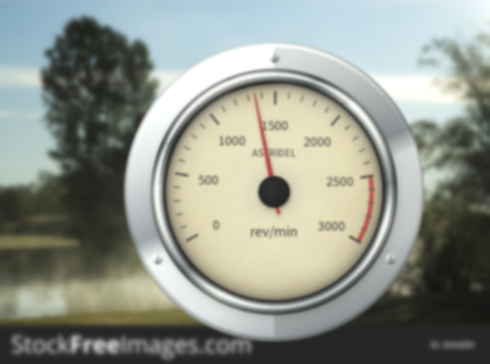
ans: {"value": 1350, "unit": "rpm"}
